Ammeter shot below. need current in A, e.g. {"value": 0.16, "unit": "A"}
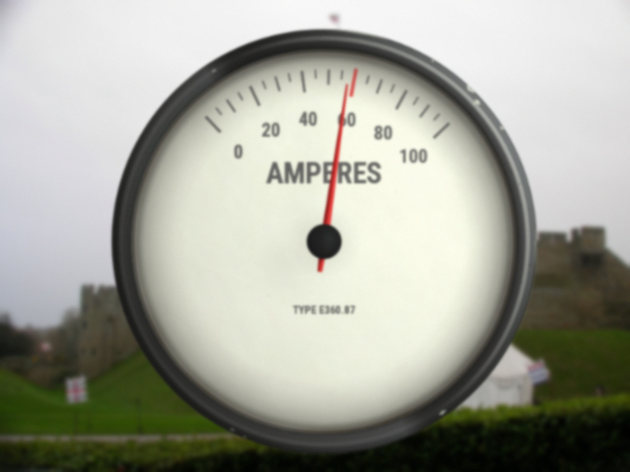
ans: {"value": 57.5, "unit": "A"}
